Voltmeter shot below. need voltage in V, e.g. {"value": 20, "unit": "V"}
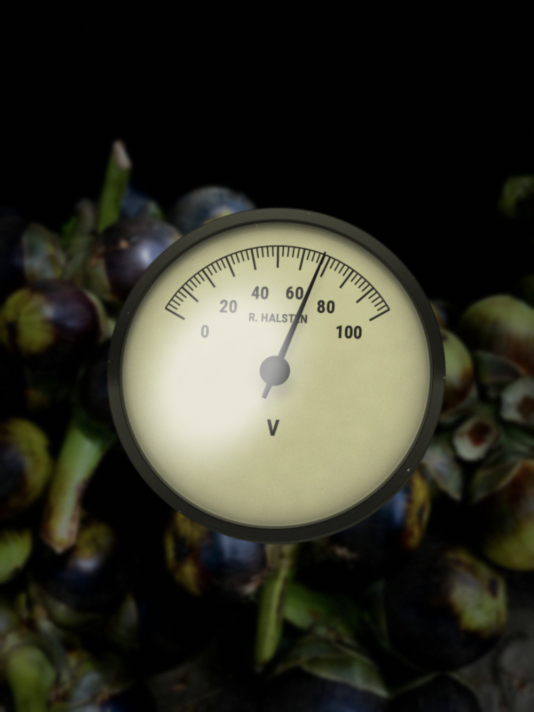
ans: {"value": 68, "unit": "V"}
